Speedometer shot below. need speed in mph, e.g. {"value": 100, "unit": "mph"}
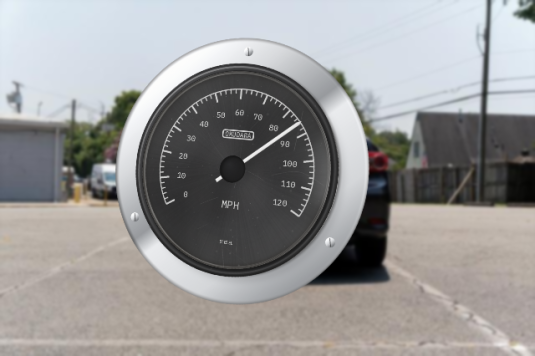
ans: {"value": 86, "unit": "mph"}
